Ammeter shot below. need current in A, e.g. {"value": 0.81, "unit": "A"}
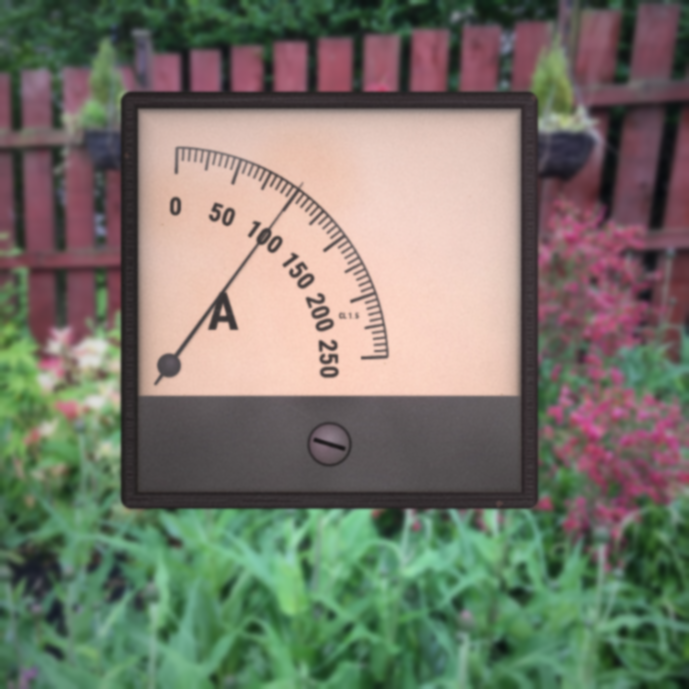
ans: {"value": 100, "unit": "A"}
